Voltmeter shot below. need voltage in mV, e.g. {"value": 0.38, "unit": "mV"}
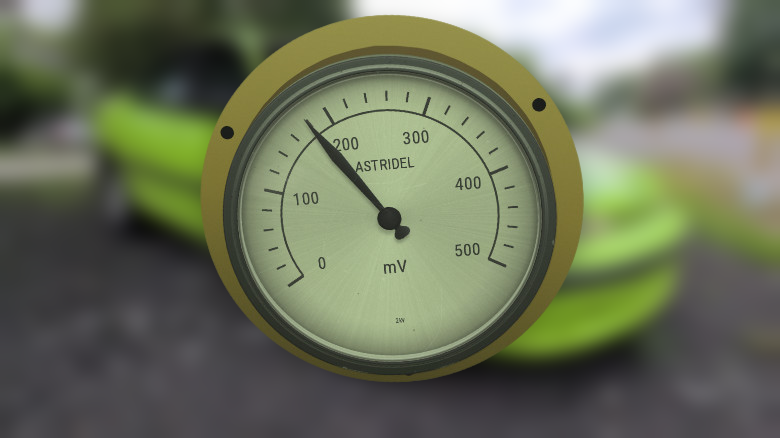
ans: {"value": 180, "unit": "mV"}
